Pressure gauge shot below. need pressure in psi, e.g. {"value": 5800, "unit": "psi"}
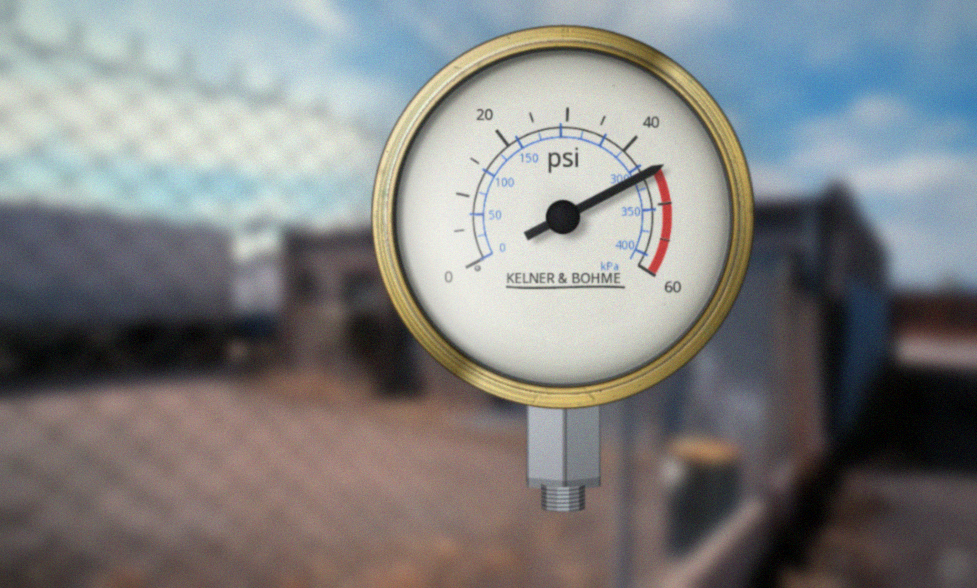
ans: {"value": 45, "unit": "psi"}
